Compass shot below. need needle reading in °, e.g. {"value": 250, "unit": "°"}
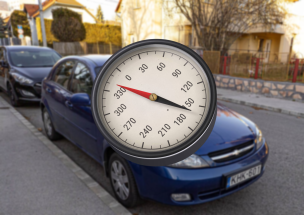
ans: {"value": 340, "unit": "°"}
